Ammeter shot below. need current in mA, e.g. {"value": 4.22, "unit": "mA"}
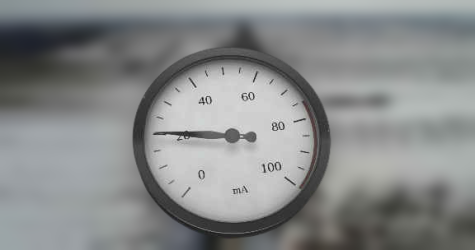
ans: {"value": 20, "unit": "mA"}
